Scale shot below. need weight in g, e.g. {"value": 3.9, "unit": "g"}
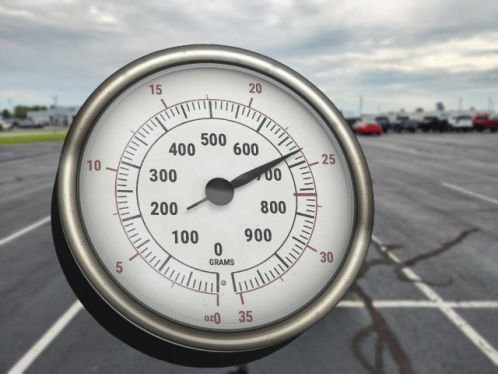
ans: {"value": 680, "unit": "g"}
